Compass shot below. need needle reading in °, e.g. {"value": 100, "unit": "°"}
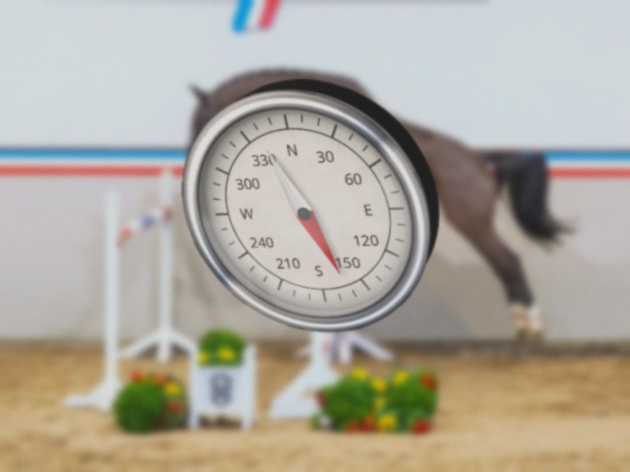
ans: {"value": 160, "unit": "°"}
